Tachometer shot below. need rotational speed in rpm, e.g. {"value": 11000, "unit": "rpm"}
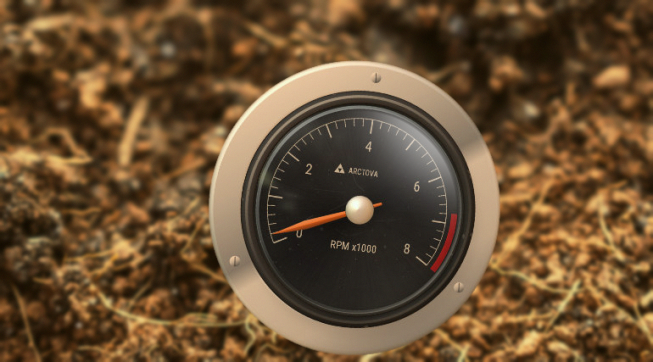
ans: {"value": 200, "unit": "rpm"}
